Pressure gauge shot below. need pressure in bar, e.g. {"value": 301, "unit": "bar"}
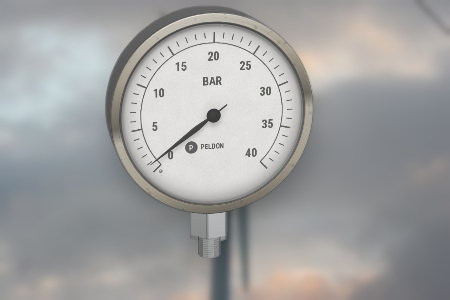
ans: {"value": 1, "unit": "bar"}
